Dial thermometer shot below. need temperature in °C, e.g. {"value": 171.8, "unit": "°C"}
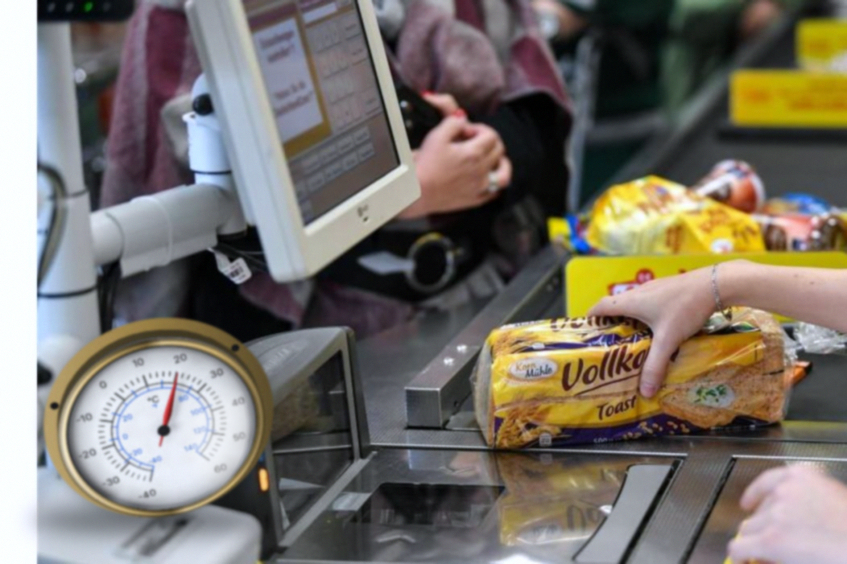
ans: {"value": 20, "unit": "°C"}
